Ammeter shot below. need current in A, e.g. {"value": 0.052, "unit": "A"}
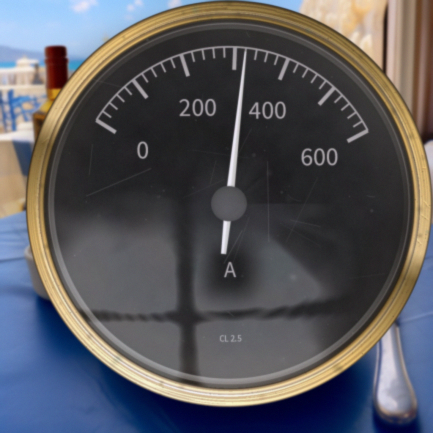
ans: {"value": 320, "unit": "A"}
